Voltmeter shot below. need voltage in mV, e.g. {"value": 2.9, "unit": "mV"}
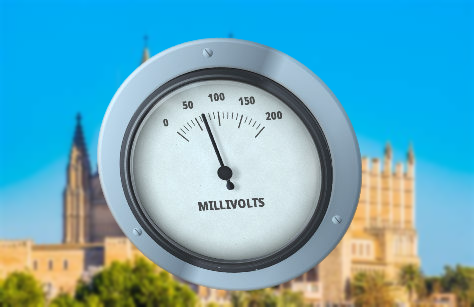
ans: {"value": 70, "unit": "mV"}
